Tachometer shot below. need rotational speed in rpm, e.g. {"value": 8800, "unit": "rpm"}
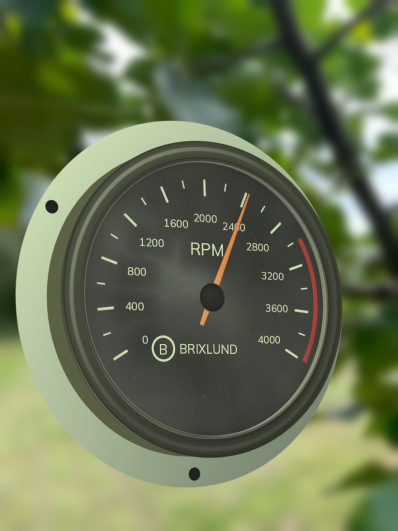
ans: {"value": 2400, "unit": "rpm"}
